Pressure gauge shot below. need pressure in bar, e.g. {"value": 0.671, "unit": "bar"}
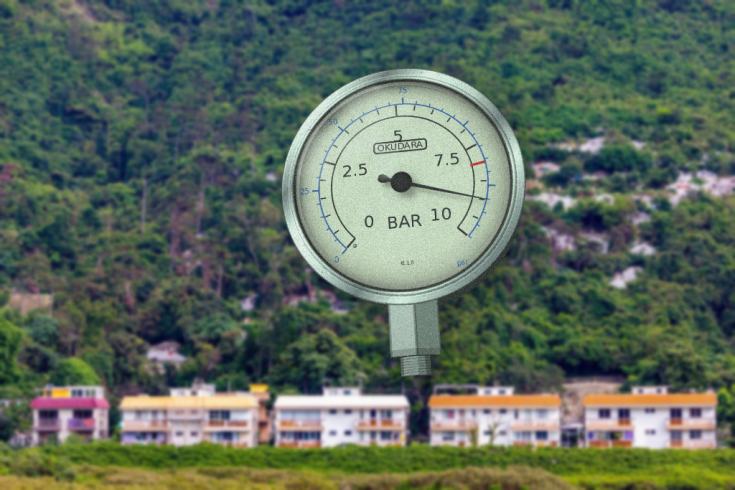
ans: {"value": 9, "unit": "bar"}
